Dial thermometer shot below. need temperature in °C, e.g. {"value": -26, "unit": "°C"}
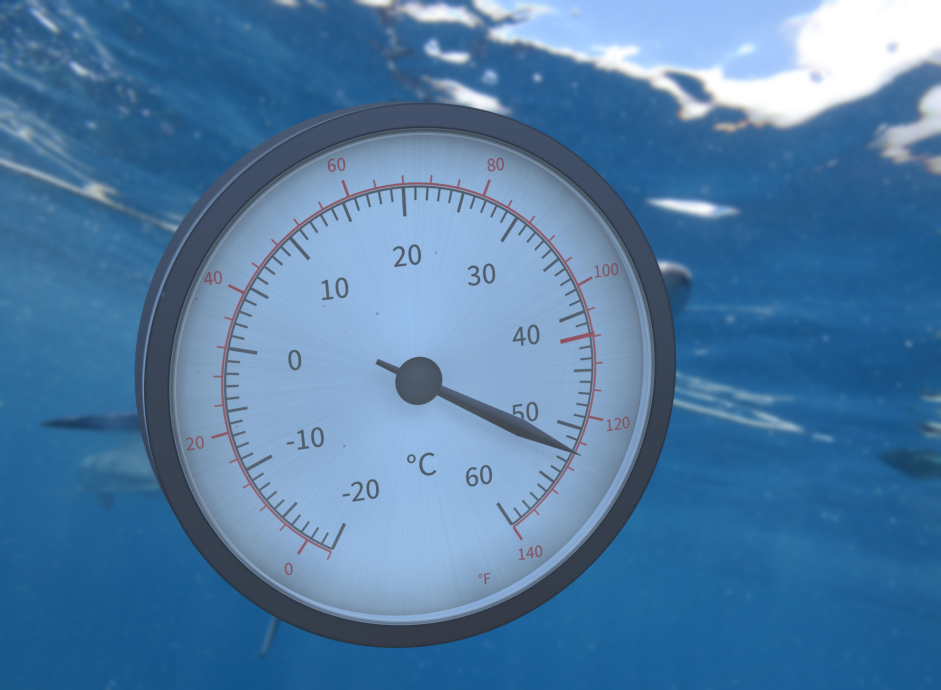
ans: {"value": 52, "unit": "°C"}
